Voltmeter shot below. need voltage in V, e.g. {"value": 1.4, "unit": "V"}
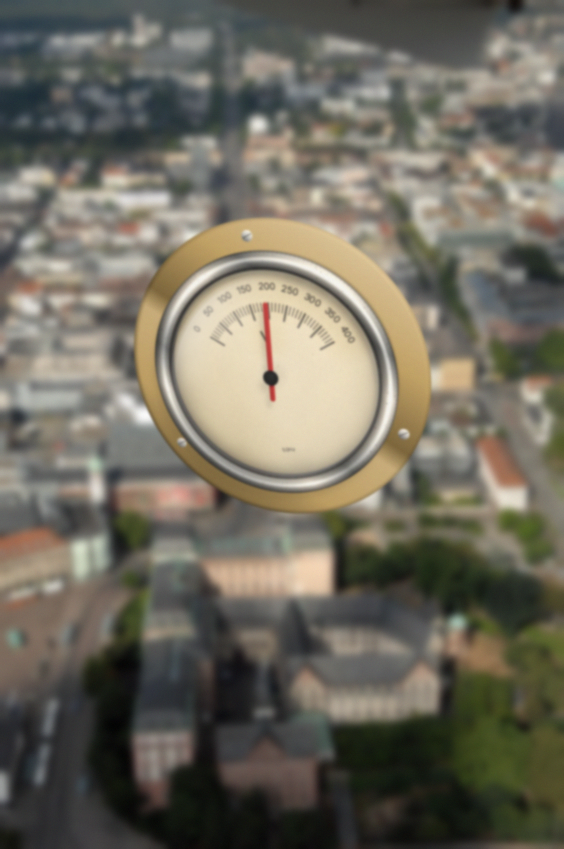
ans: {"value": 200, "unit": "V"}
